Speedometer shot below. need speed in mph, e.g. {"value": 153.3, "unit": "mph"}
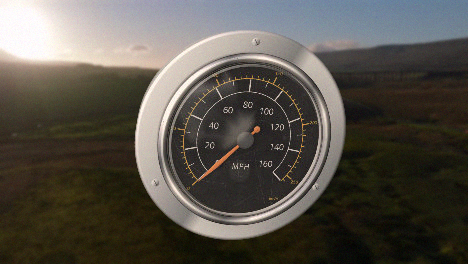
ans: {"value": 0, "unit": "mph"}
